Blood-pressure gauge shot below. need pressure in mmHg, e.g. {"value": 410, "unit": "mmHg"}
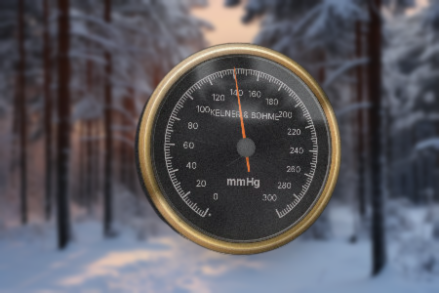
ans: {"value": 140, "unit": "mmHg"}
